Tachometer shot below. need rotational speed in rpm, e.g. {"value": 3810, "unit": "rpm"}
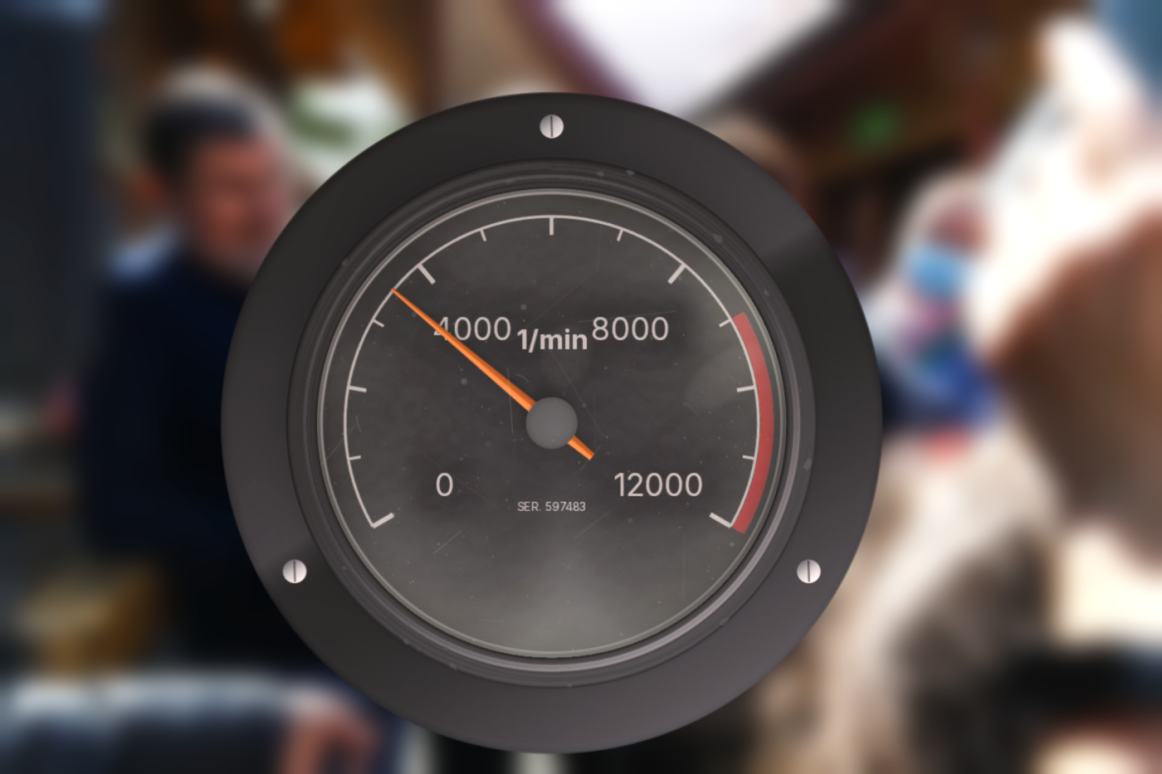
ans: {"value": 3500, "unit": "rpm"}
